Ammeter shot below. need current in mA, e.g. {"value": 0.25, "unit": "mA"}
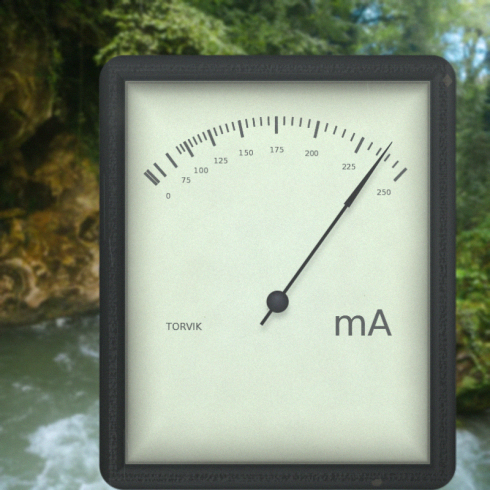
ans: {"value": 237.5, "unit": "mA"}
